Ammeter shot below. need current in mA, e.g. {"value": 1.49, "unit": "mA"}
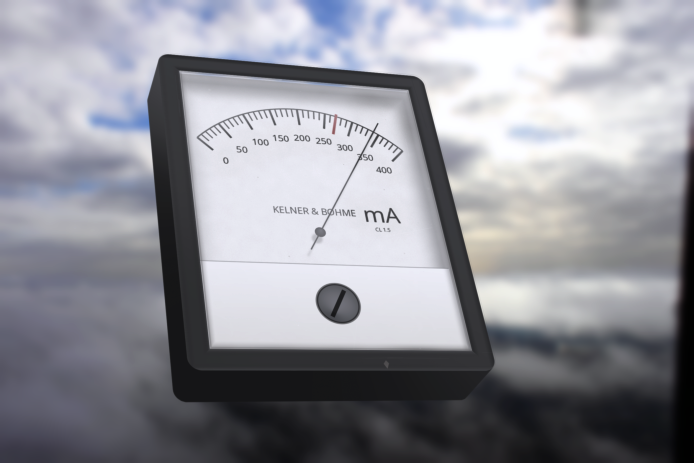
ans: {"value": 340, "unit": "mA"}
